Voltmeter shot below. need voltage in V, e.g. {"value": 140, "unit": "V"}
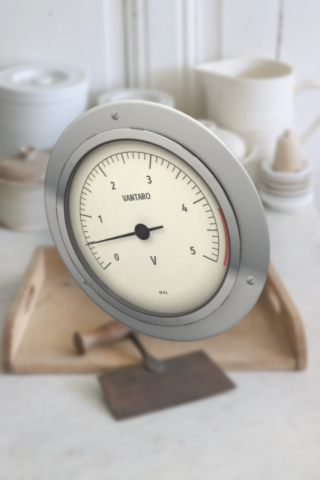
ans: {"value": 0.5, "unit": "V"}
